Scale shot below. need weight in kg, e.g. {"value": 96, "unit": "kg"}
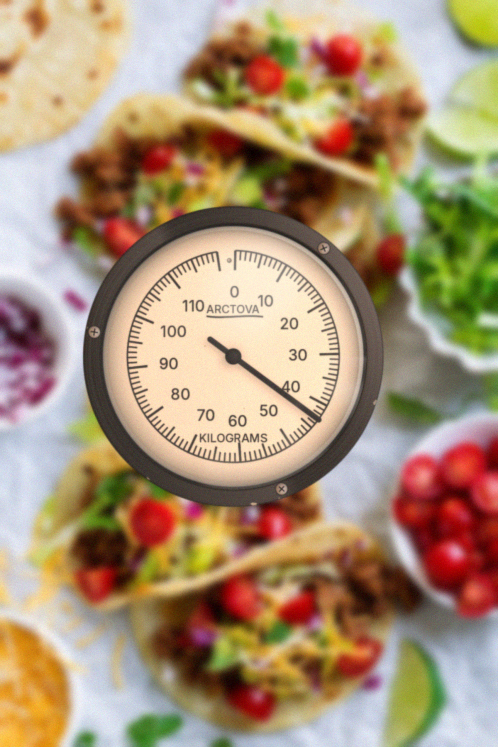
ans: {"value": 43, "unit": "kg"}
